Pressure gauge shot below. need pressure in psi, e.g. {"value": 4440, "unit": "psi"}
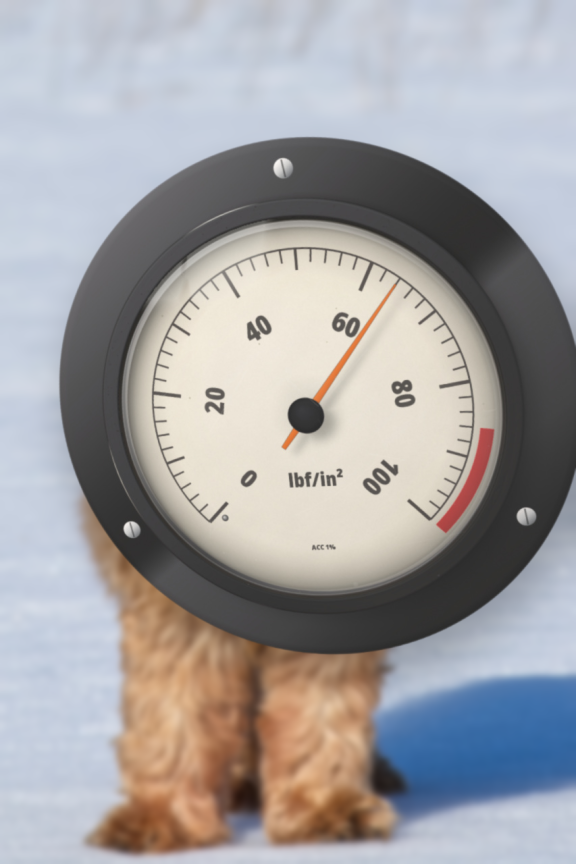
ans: {"value": 64, "unit": "psi"}
